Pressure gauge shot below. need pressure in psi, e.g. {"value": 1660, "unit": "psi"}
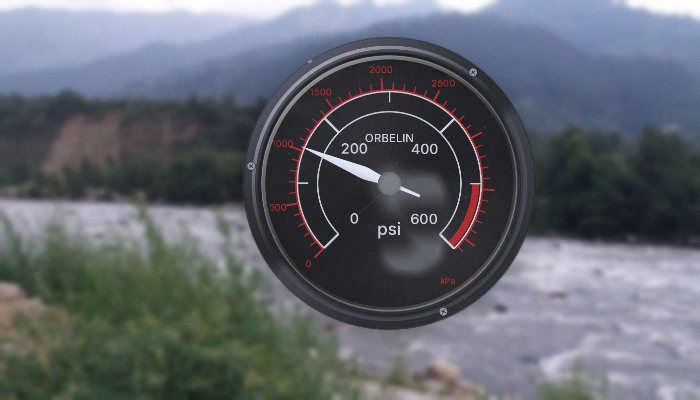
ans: {"value": 150, "unit": "psi"}
